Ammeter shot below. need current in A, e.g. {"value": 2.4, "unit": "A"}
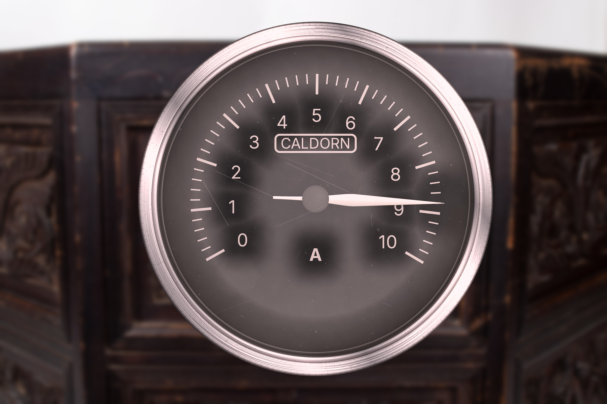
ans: {"value": 8.8, "unit": "A"}
